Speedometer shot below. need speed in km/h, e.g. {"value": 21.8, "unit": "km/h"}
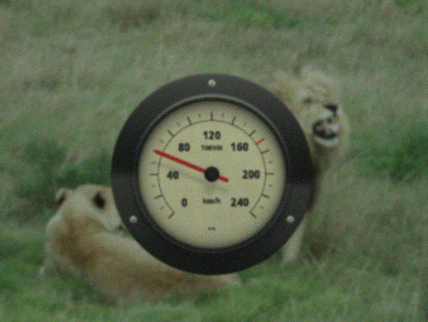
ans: {"value": 60, "unit": "km/h"}
